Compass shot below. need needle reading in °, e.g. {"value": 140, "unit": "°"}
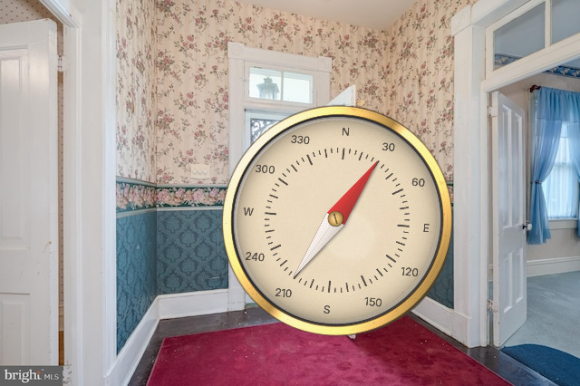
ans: {"value": 30, "unit": "°"}
